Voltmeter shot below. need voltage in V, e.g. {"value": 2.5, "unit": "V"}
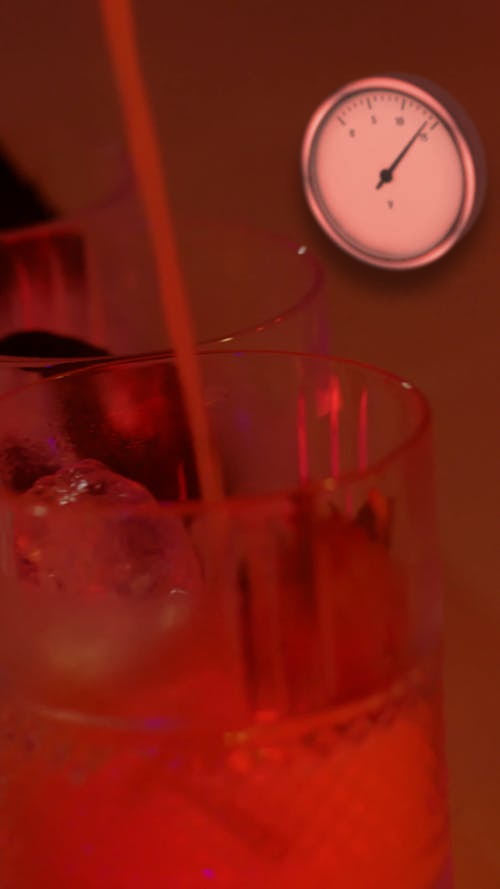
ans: {"value": 14, "unit": "V"}
